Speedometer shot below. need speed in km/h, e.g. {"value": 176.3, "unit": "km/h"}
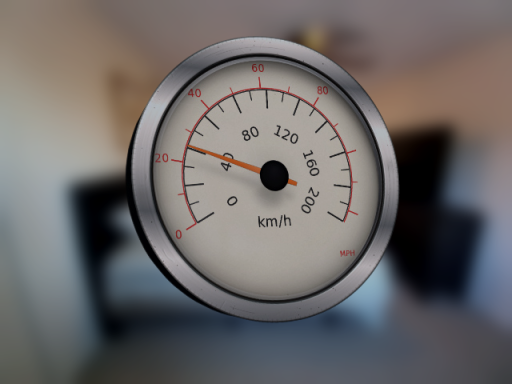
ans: {"value": 40, "unit": "km/h"}
